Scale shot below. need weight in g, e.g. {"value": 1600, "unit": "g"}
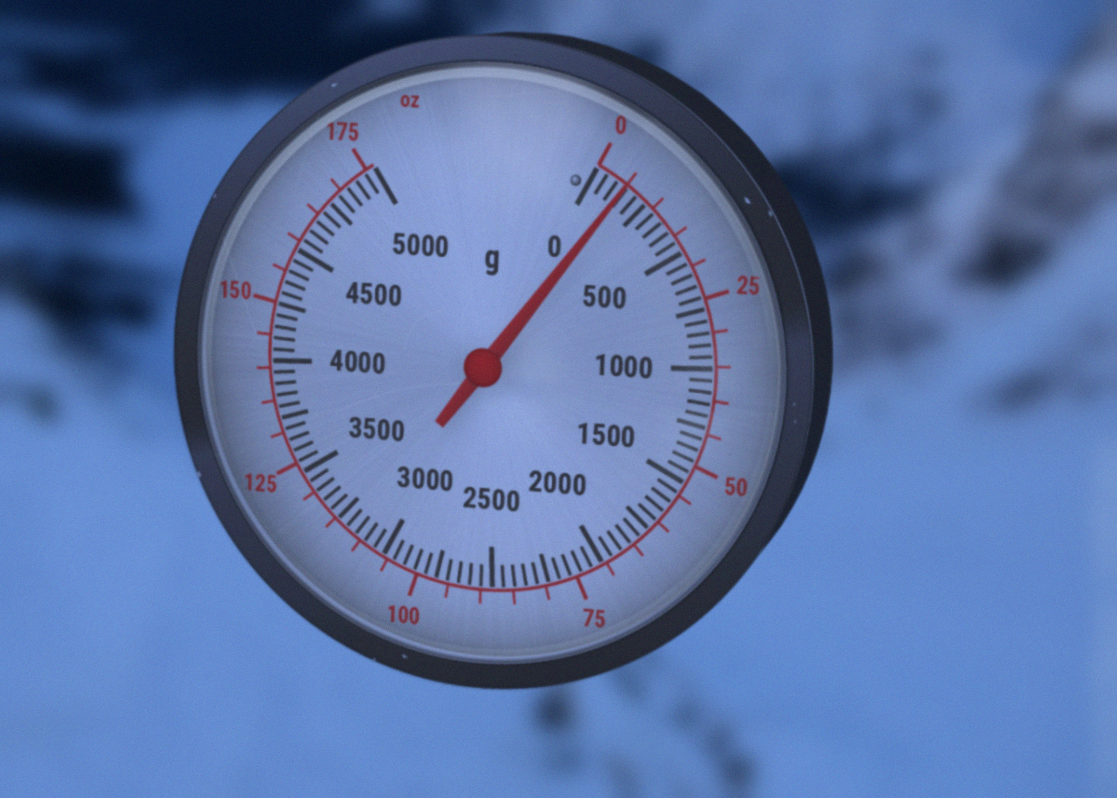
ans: {"value": 150, "unit": "g"}
